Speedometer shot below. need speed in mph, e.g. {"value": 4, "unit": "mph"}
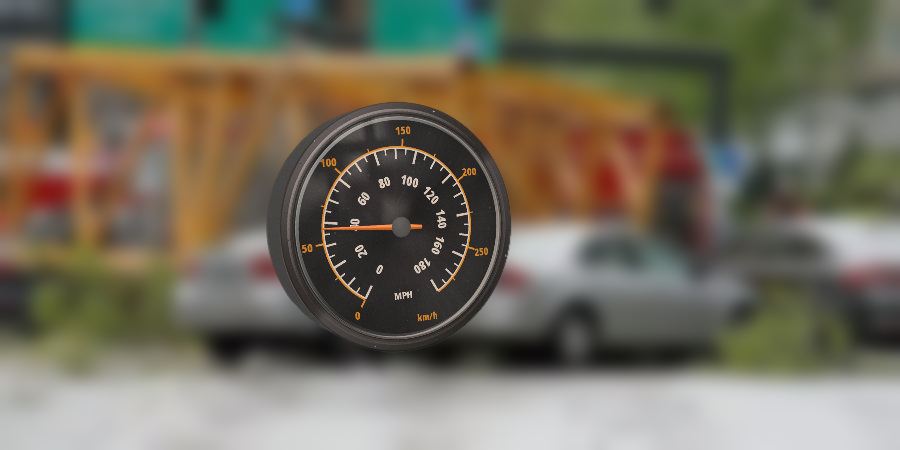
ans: {"value": 37.5, "unit": "mph"}
